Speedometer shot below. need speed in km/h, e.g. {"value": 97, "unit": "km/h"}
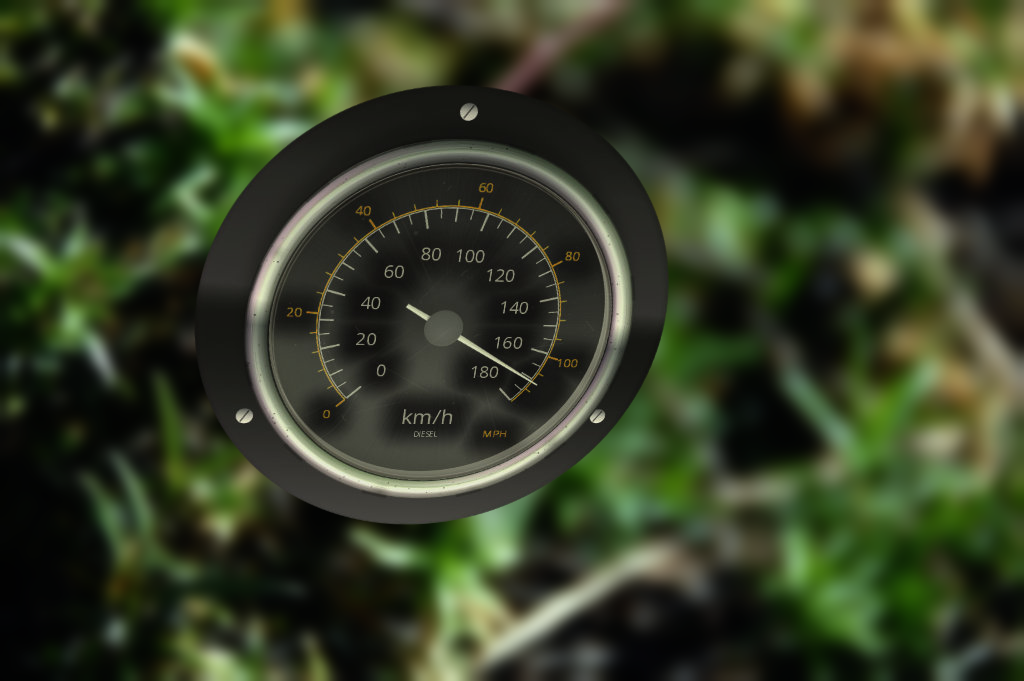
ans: {"value": 170, "unit": "km/h"}
